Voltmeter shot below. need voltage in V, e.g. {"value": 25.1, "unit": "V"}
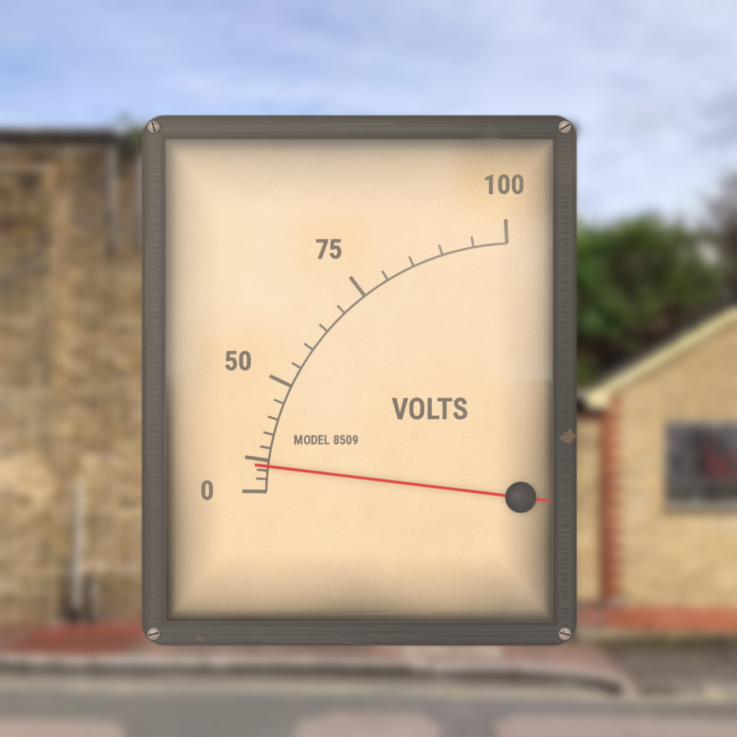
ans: {"value": 22.5, "unit": "V"}
